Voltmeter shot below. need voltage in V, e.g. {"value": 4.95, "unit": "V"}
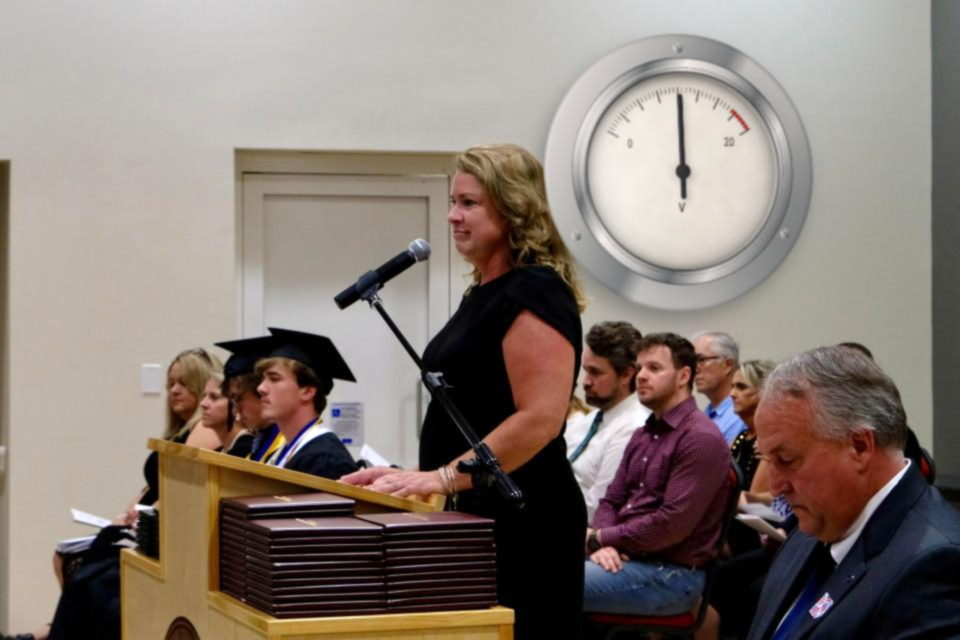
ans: {"value": 10, "unit": "V"}
